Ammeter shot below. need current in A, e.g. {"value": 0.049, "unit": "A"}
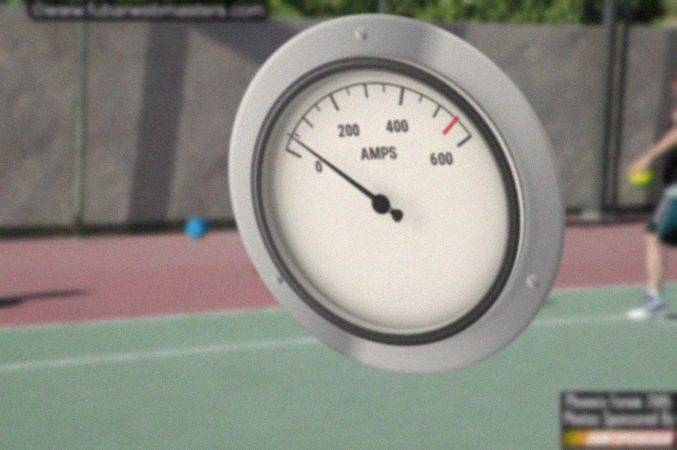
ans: {"value": 50, "unit": "A"}
